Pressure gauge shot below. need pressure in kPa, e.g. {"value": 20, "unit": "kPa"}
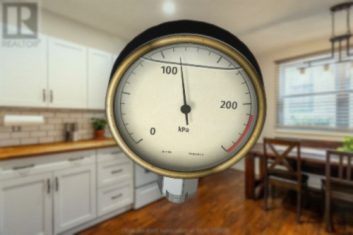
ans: {"value": 115, "unit": "kPa"}
